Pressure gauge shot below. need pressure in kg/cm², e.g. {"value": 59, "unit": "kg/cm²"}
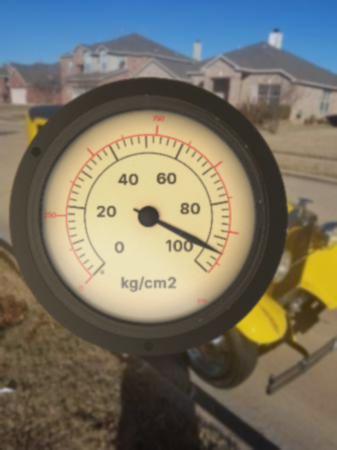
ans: {"value": 94, "unit": "kg/cm²"}
